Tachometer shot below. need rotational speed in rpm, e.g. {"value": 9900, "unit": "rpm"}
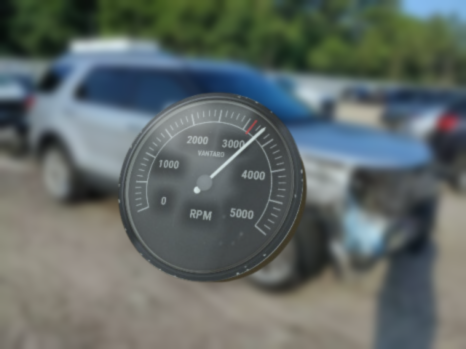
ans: {"value": 3300, "unit": "rpm"}
